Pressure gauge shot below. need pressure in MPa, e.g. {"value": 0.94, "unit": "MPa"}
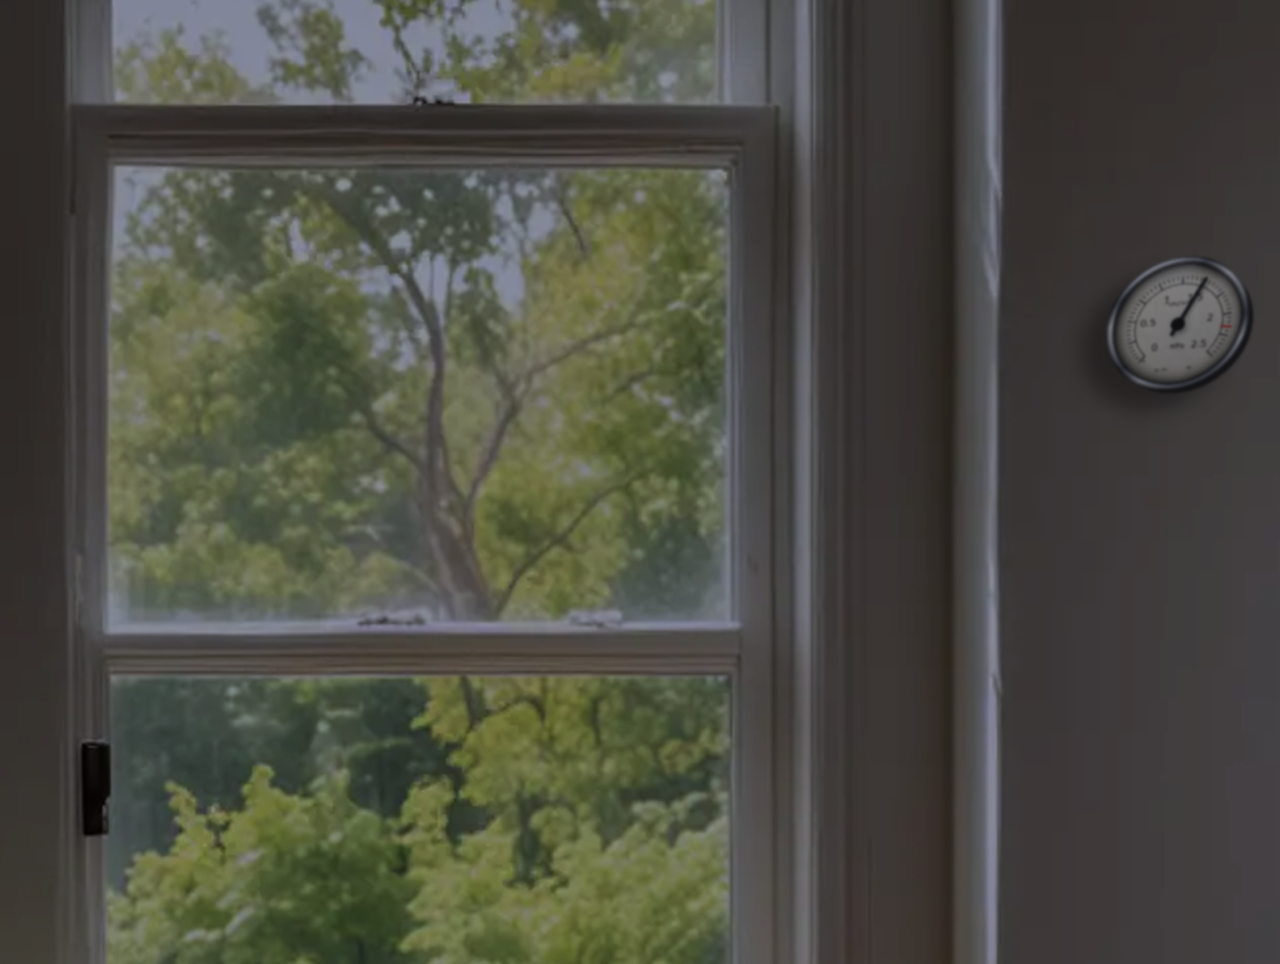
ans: {"value": 1.5, "unit": "MPa"}
